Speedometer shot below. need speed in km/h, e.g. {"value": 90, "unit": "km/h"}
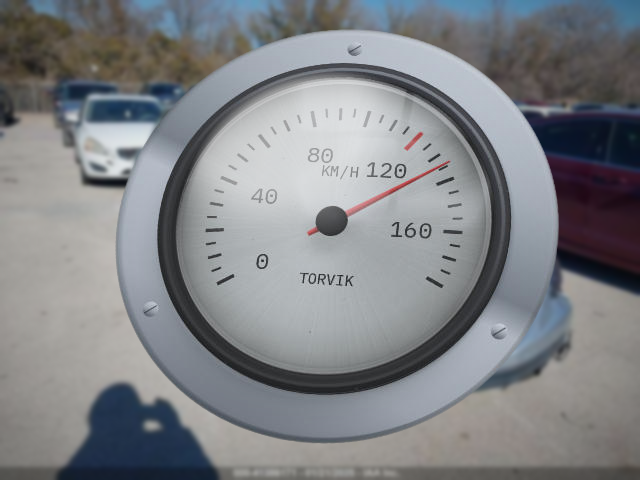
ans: {"value": 135, "unit": "km/h"}
